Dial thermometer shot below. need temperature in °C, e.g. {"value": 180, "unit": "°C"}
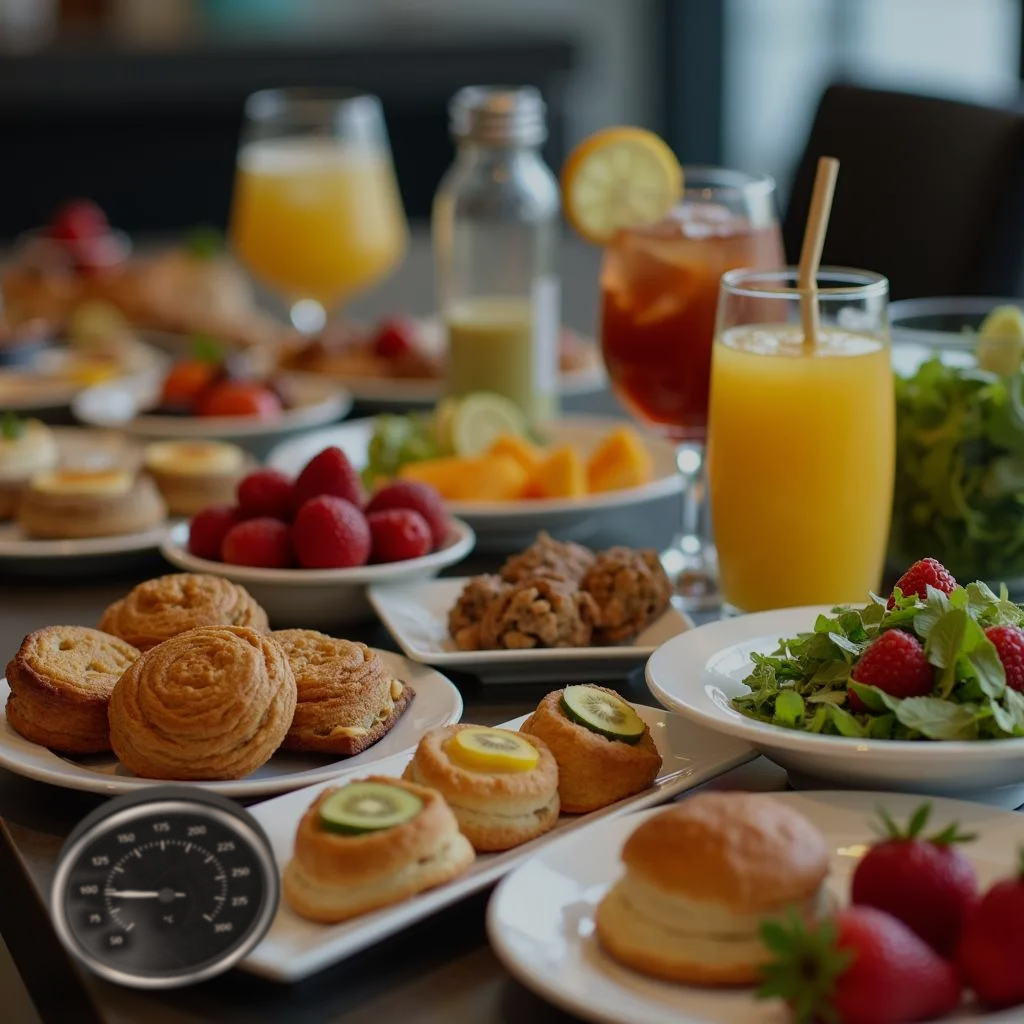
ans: {"value": 100, "unit": "°C"}
